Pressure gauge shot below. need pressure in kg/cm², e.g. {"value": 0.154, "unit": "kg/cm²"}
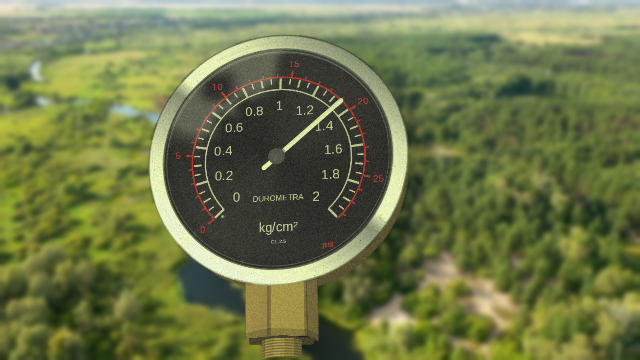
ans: {"value": 1.35, "unit": "kg/cm²"}
